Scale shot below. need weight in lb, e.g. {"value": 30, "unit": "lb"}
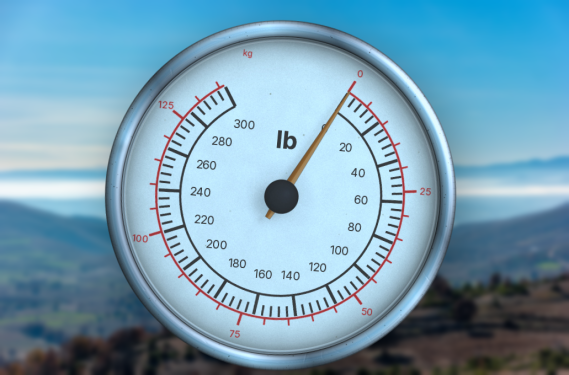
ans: {"value": 0, "unit": "lb"}
